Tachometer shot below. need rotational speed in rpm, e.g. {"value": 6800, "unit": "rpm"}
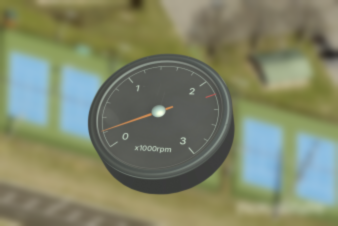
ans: {"value": 200, "unit": "rpm"}
